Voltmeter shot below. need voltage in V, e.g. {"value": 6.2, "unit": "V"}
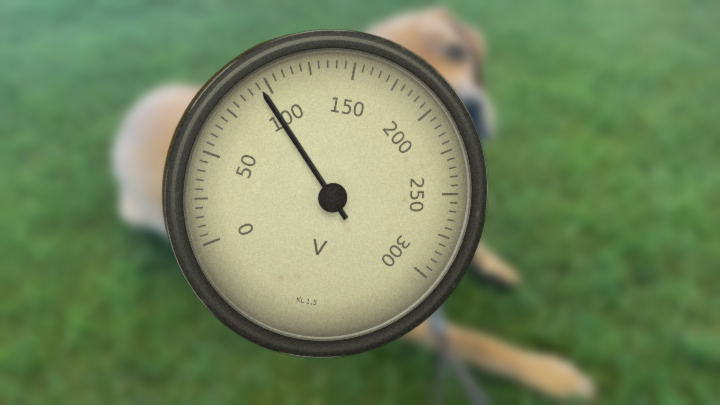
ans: {"value": 95, "unit": "V"}
